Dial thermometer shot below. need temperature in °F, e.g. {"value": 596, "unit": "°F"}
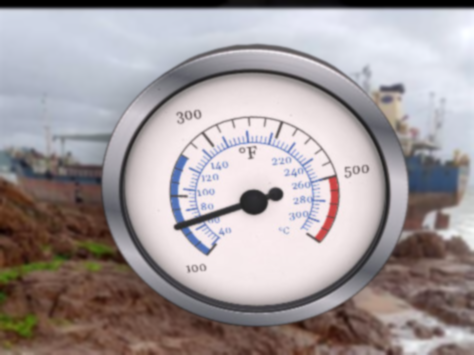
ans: {"value": 160, "unit": "°F"}
